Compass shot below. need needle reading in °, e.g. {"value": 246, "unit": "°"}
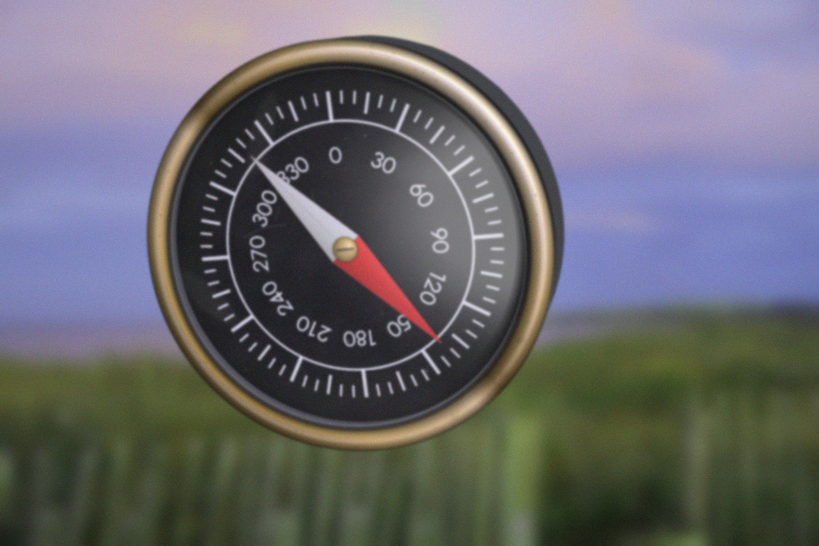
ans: {"value": 140, "unit": "°"}
